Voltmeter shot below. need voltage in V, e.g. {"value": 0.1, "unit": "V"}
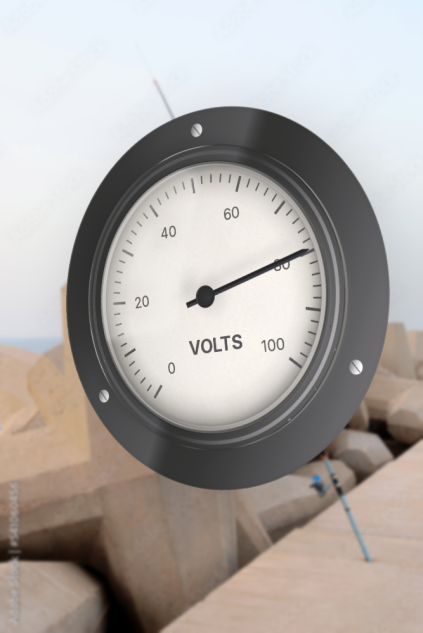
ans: {"value": 80, "unit": "V"}
